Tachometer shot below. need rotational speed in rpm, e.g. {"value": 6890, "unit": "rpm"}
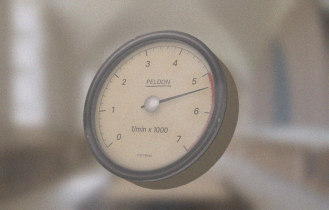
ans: {"value": 5400, "unit": "rpm"}
